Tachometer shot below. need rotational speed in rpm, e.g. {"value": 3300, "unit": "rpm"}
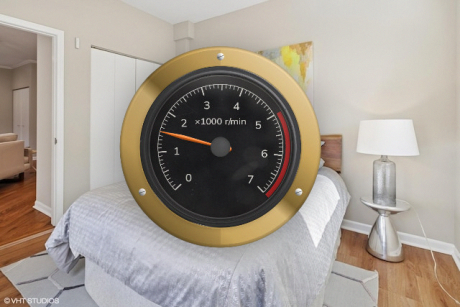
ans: {"value": 1500, "unit": "rpm"}
